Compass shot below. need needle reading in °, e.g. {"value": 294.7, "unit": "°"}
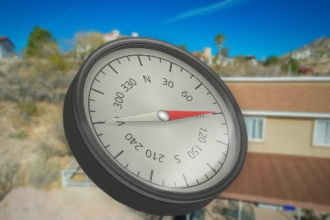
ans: {"value": 90, "unit": "°"}
